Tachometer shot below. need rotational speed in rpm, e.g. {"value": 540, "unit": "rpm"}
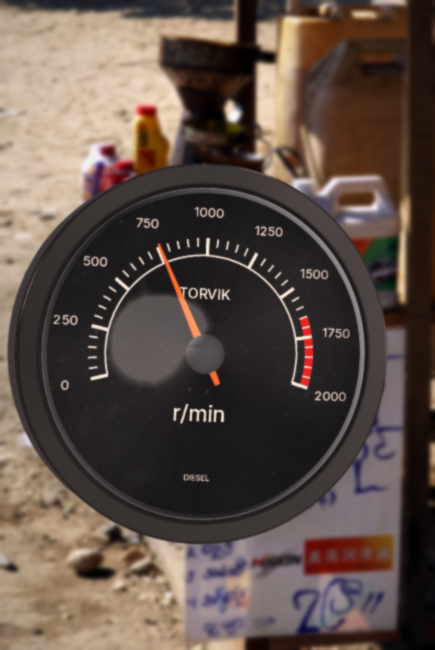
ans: {"value": 750, "unit": "rpm"}
